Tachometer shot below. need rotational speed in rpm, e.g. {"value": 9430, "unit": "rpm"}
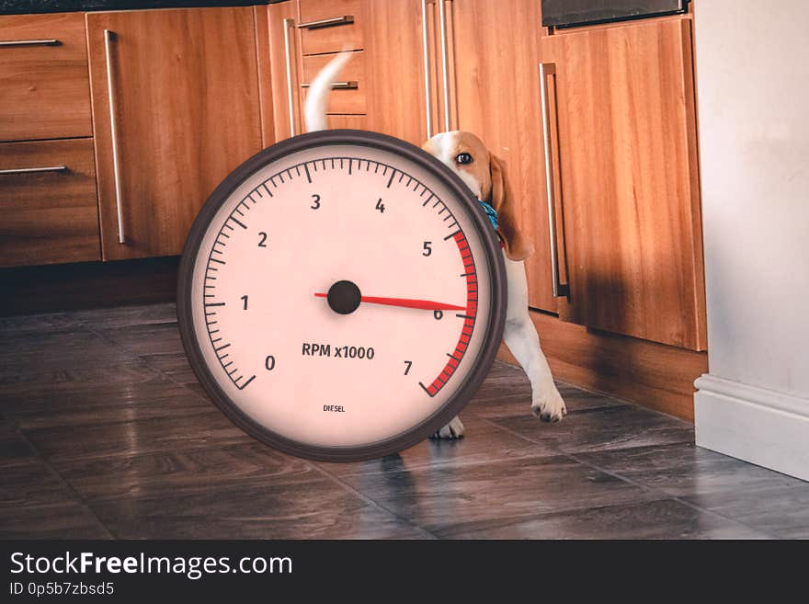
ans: {"value": 5900, "unit": "rpm"}
